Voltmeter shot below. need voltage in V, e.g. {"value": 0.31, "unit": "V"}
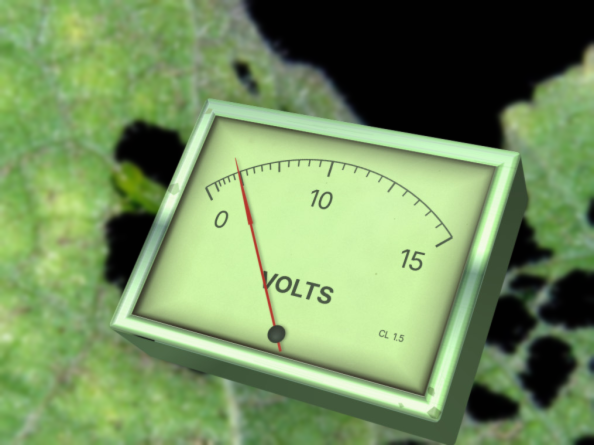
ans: {"value": 5, "unit": "V"}
